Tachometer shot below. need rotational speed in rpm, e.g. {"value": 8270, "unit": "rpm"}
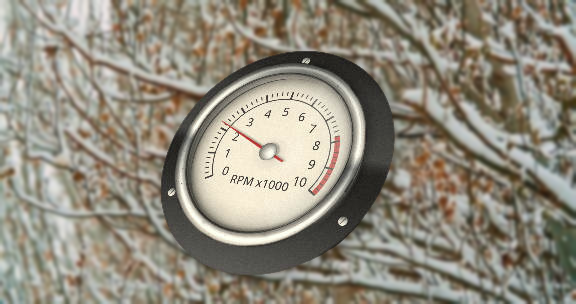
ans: {"value": 2200, "unit": "rpm"}
